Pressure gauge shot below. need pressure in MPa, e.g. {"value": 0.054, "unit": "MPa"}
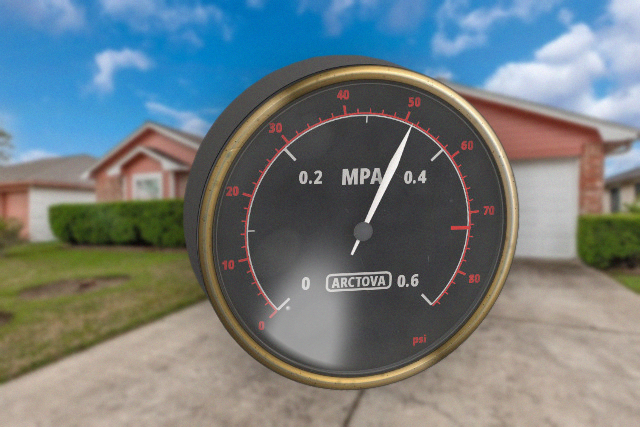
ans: {"value": 0.35, "unit": "MPa"}
